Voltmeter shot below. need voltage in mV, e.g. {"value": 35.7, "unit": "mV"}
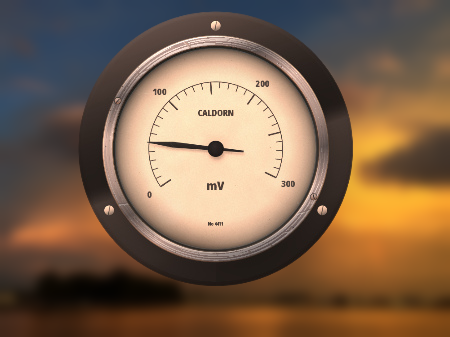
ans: {"value": 50, "unit": "mV"}
